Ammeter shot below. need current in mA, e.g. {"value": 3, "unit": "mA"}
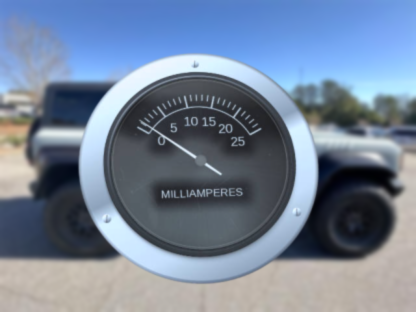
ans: {"value": 1, "unit": "mA"}
